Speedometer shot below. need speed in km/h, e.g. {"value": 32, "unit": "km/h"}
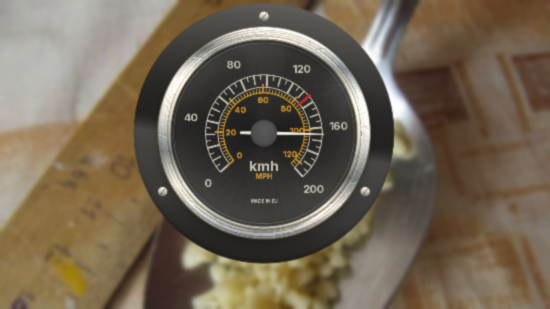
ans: {"value": 165, "unit": "km/h"}
